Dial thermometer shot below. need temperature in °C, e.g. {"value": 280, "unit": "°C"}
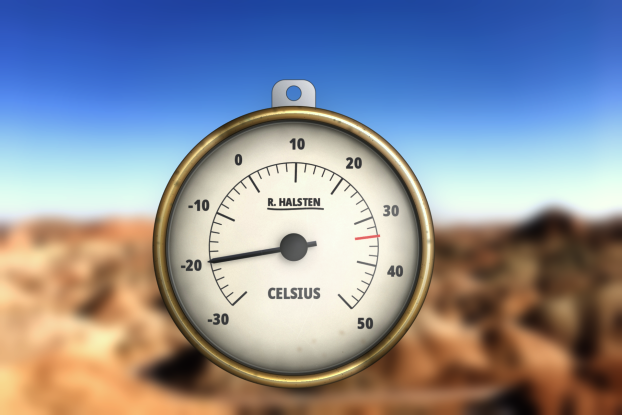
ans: {"value": -20, "unit": "°C"}
